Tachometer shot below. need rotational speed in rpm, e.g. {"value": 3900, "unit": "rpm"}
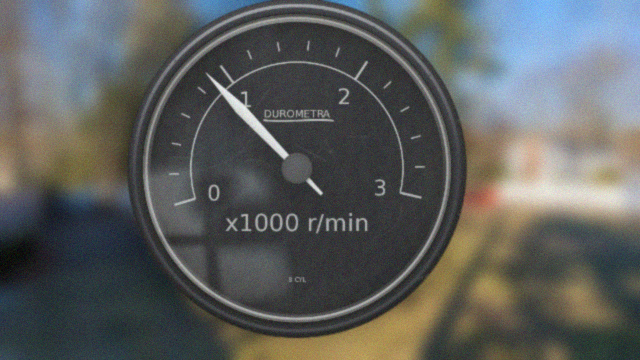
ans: {"value": 900, "unit": "rpm"}
